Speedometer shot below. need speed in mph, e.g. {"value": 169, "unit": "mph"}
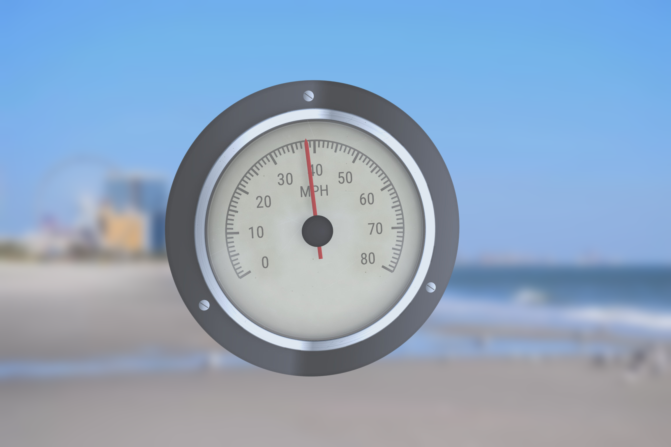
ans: {"value": 38, "unit": "mph"}
